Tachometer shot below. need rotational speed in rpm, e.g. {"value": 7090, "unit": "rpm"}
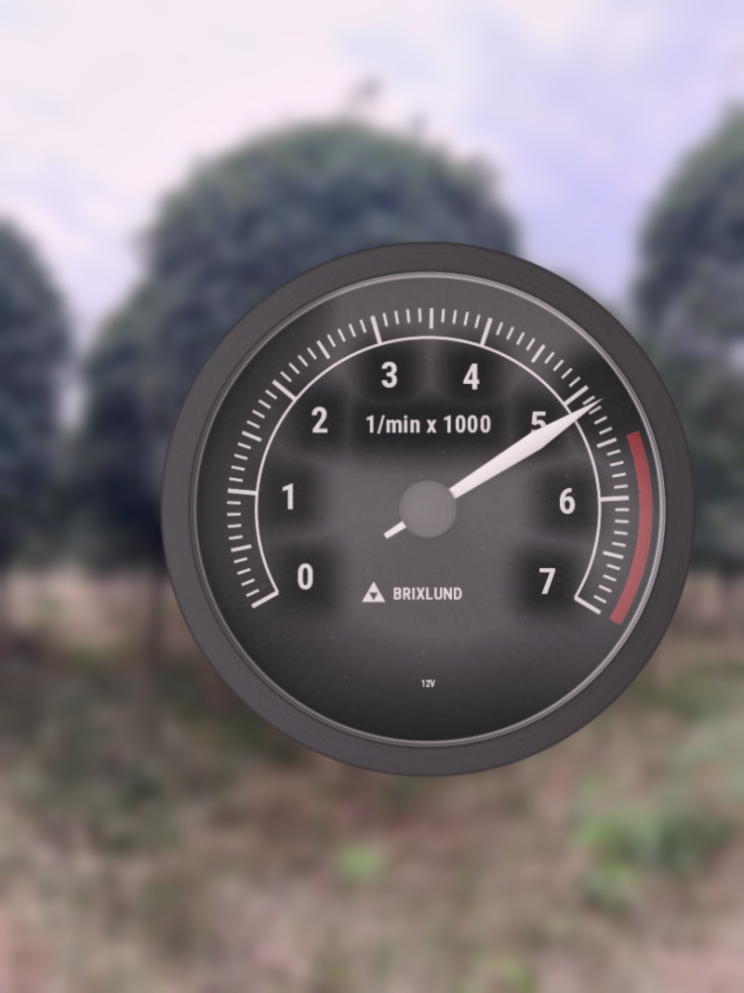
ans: {"value": 5150, "unit": "rpm"}
